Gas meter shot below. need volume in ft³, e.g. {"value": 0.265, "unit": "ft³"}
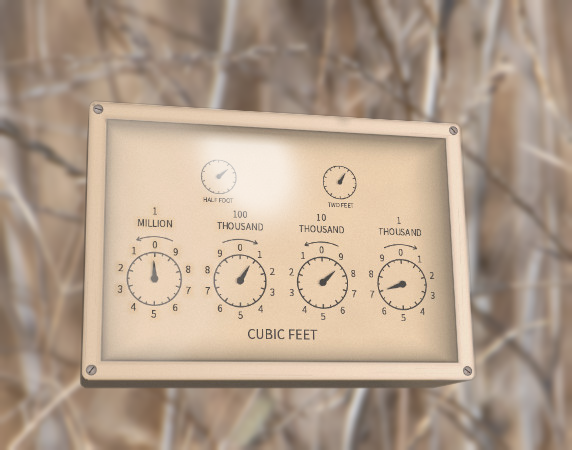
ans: {"value": 8700, "unit": "ft³"}
